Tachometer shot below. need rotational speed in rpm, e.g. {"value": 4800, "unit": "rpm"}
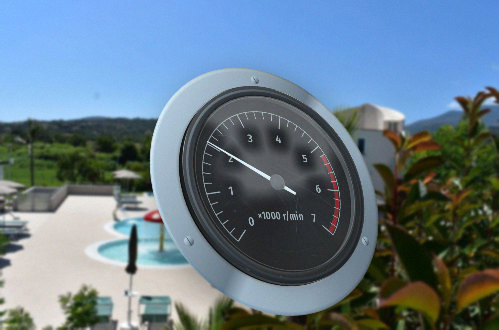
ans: {"value": 2000, "unit": "rpm"}
